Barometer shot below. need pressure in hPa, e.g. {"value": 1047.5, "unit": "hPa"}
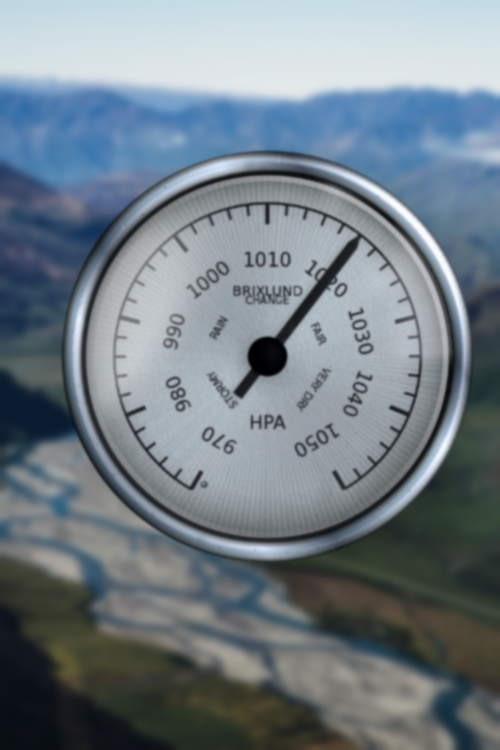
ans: {"value": 1020, "unit": "hPa"}
